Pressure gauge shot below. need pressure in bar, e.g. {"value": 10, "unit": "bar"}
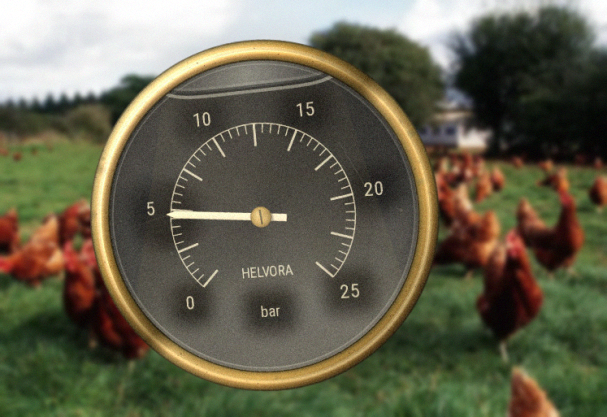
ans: {"value": 4.75, "unit": "bar"}
